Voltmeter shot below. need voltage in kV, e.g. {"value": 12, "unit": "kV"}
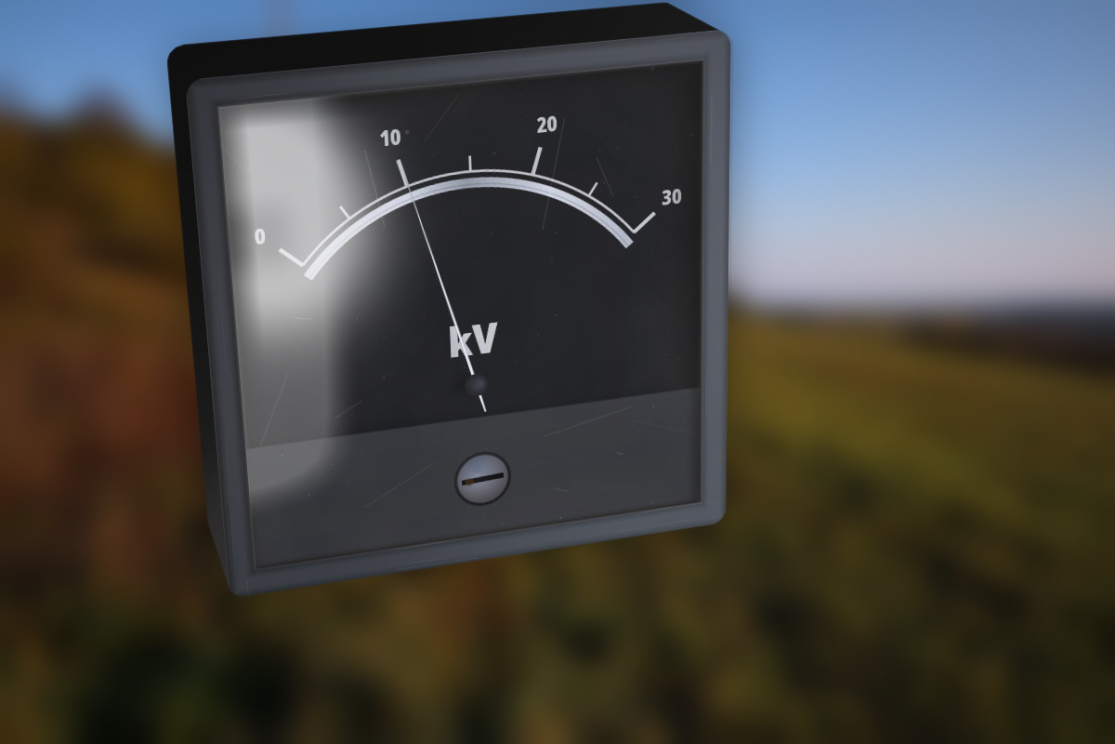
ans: {"value": 10, "unit": "kV"}
